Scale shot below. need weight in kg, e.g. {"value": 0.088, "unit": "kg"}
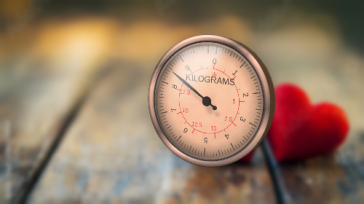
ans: {"value": 8.5, "unit": "kg"}
